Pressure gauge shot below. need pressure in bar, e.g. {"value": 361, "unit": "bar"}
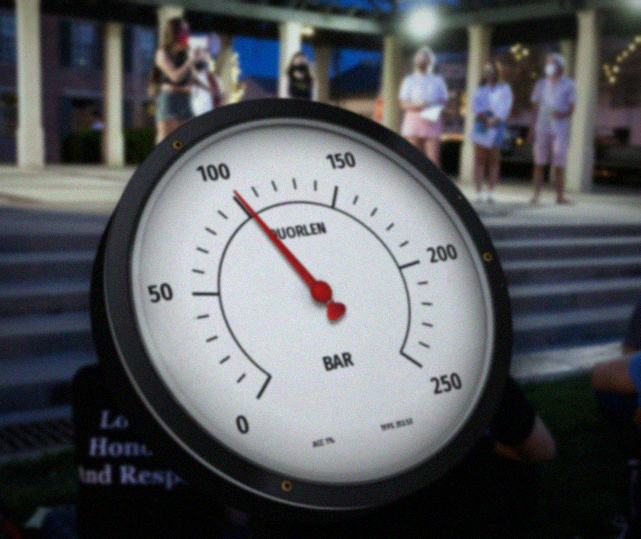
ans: {"value": 100, "unit": "bar"}
